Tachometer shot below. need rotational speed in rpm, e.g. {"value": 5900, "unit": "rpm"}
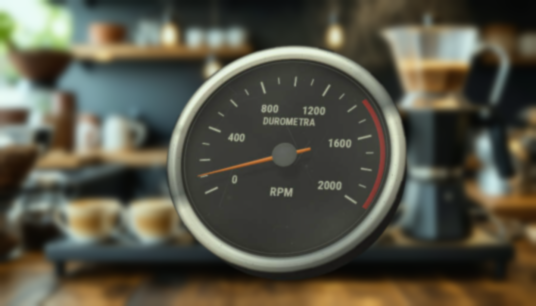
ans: {"value": 100, "unit": "rpm"}
